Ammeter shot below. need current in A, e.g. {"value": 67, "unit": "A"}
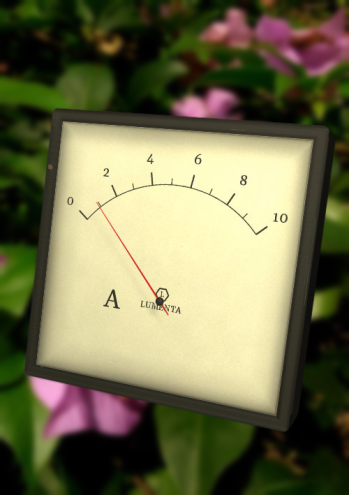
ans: {"value": 1, "unit": "A"}
